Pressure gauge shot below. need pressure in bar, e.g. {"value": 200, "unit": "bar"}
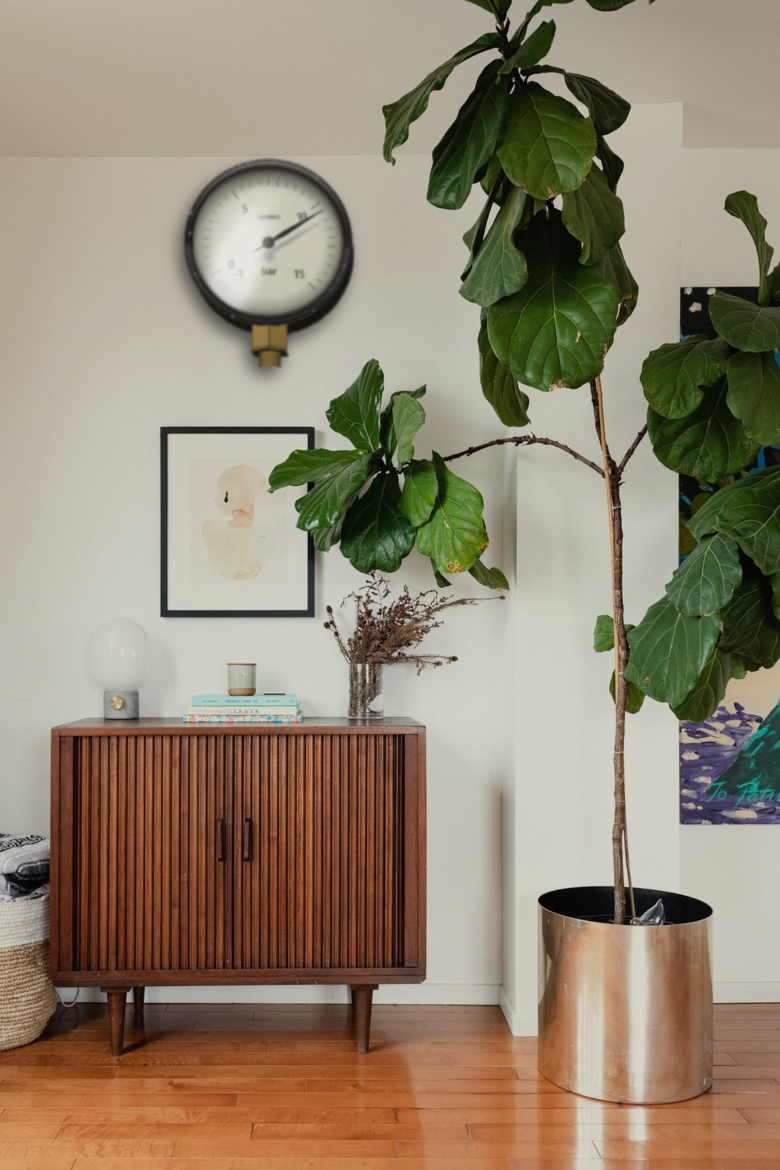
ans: {"value": 10.5, "unit": "bar"}
